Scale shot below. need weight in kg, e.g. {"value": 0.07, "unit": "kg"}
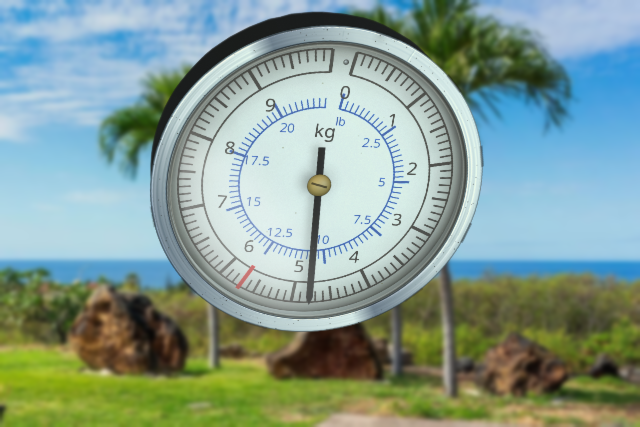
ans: {"value": 4.8, "unit": "kg"}
